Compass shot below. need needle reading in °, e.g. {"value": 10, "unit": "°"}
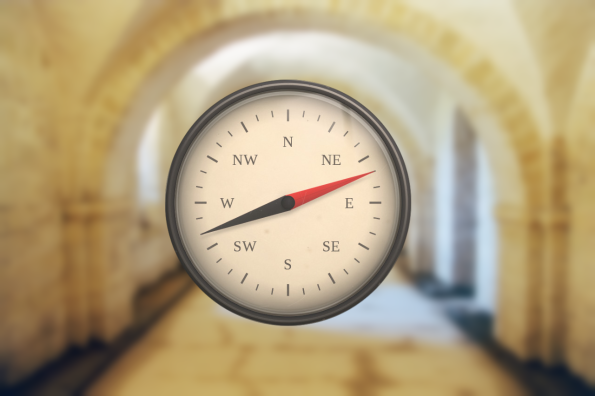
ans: {"value": 70, "unit": "°"}
